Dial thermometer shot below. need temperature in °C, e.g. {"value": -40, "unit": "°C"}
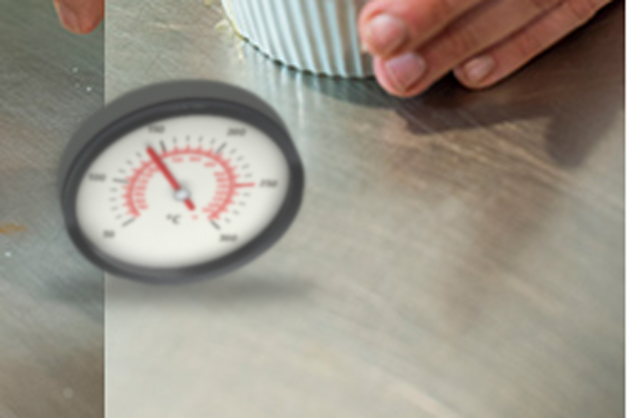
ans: {"value": 140, "unit": "°C"}
